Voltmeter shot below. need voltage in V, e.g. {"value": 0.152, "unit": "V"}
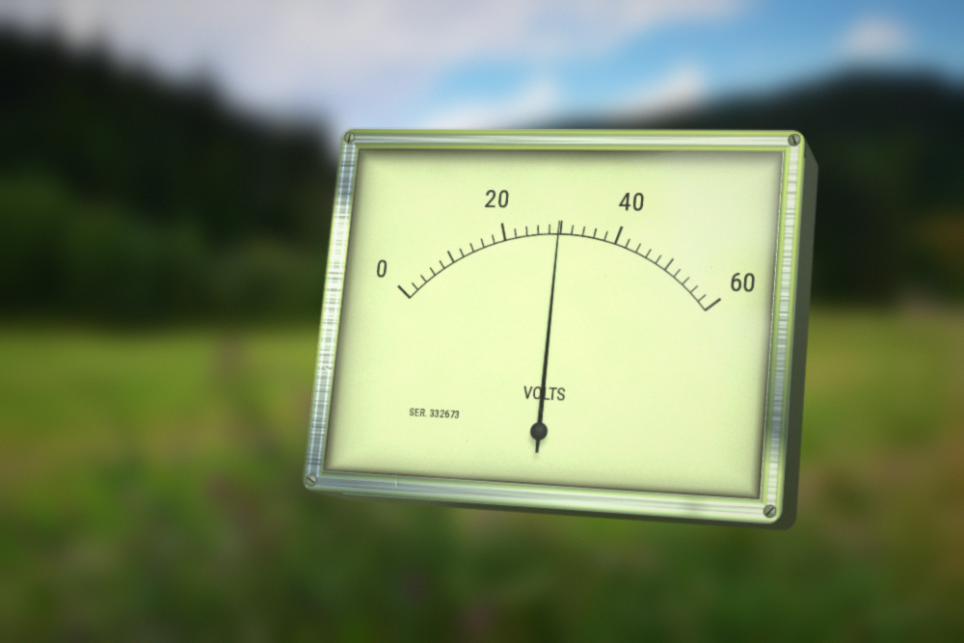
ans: {"value": 30, "unit": "V"}
